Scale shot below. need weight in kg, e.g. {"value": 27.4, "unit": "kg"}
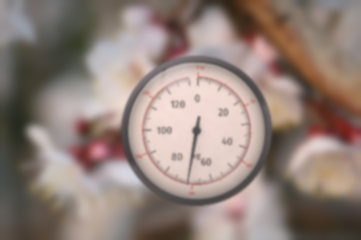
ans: {"value": 70, "unit": "kg"}
